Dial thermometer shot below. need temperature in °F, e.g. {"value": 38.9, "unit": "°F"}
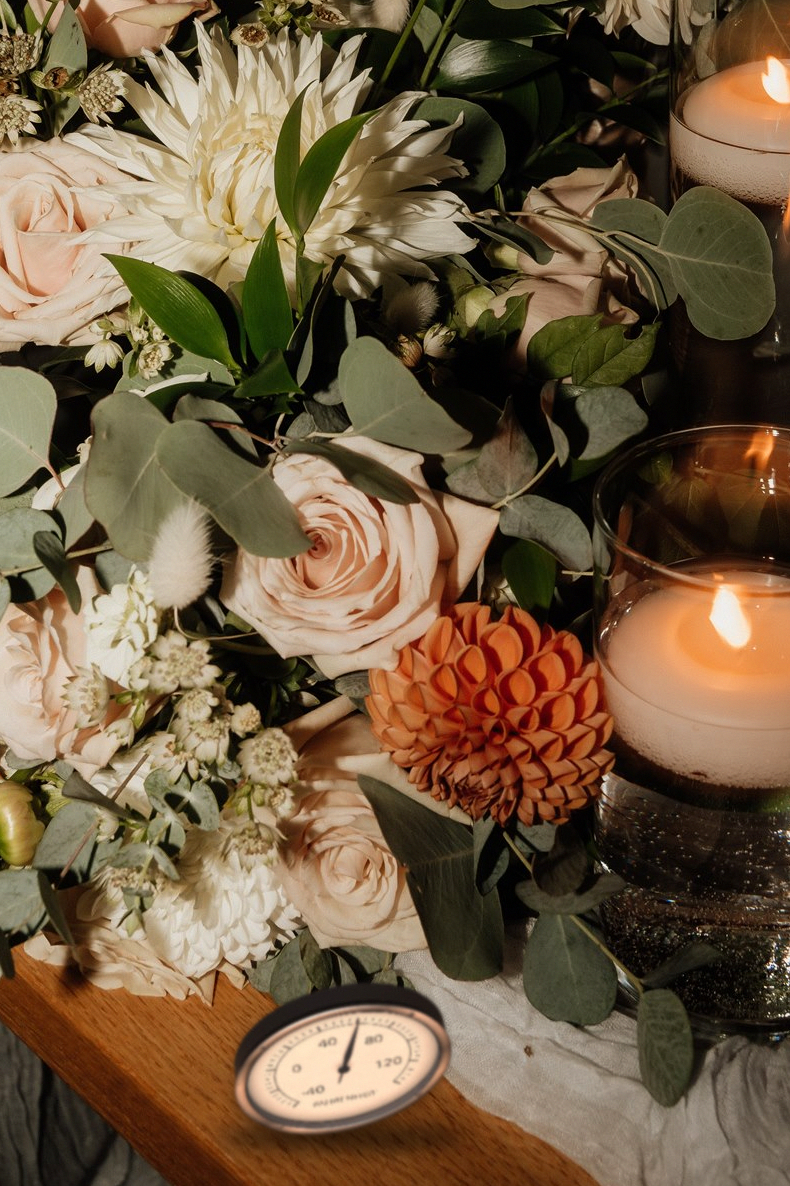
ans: {"value": 60, "unit": "°F"}
